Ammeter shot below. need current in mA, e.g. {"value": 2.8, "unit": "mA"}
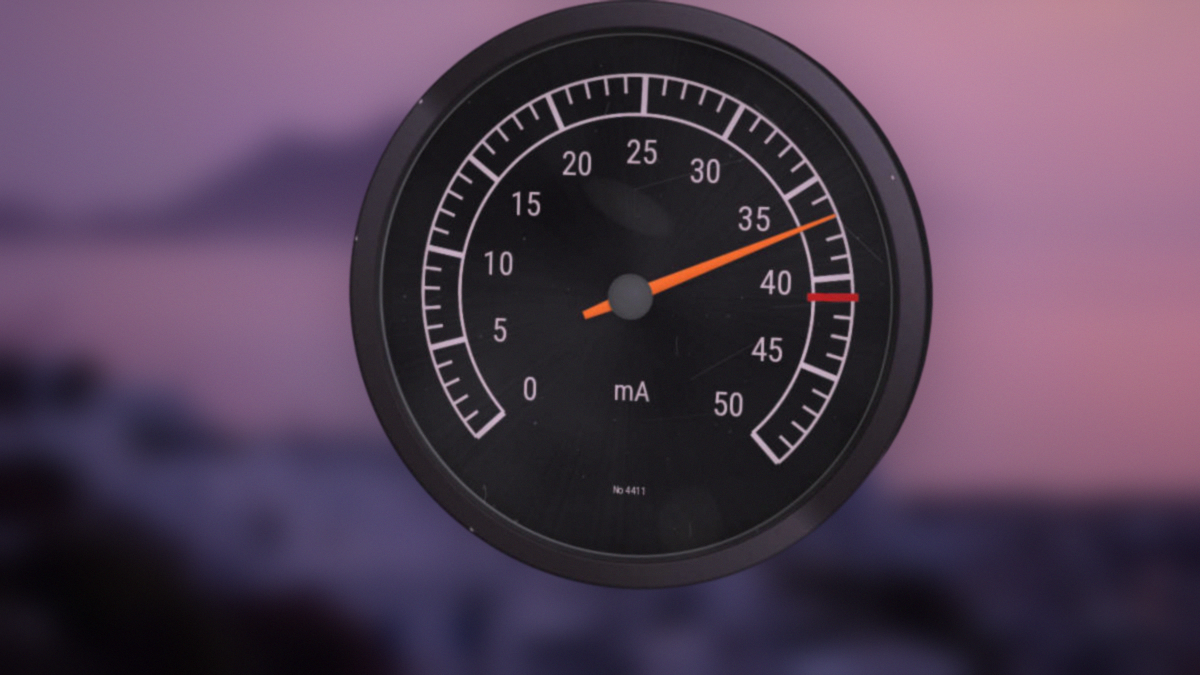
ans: {"value": 37, "unit": "mA"}
